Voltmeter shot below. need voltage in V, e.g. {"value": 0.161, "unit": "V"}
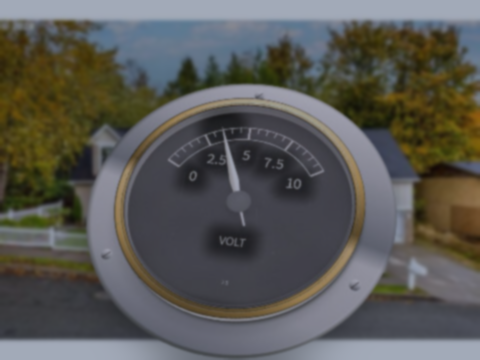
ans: {"value": 3.5, "unit": "V"}
